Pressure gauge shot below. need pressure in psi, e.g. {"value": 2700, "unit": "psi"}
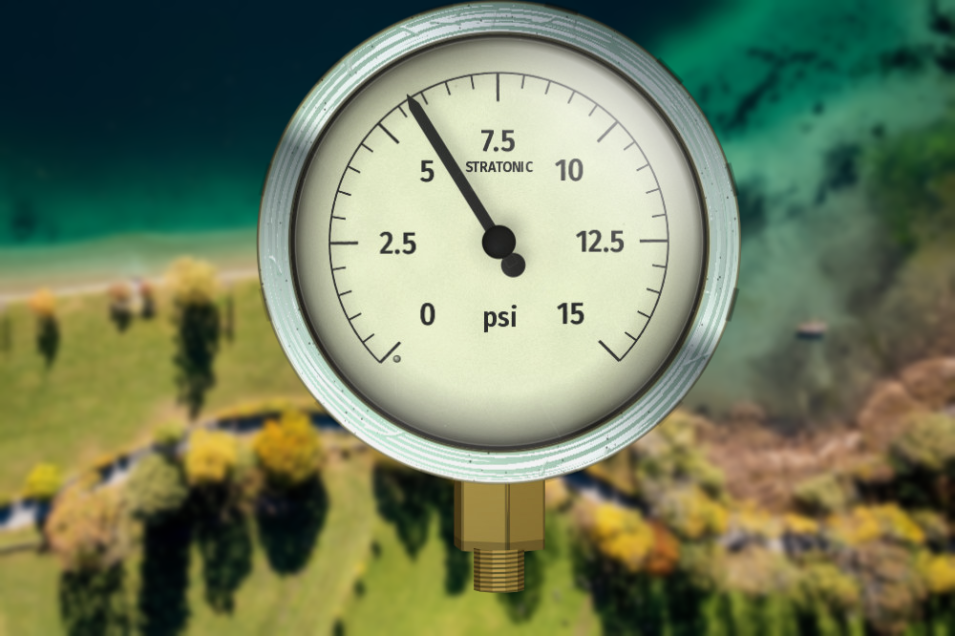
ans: {"value": 5.75, "unit": "psi"}
